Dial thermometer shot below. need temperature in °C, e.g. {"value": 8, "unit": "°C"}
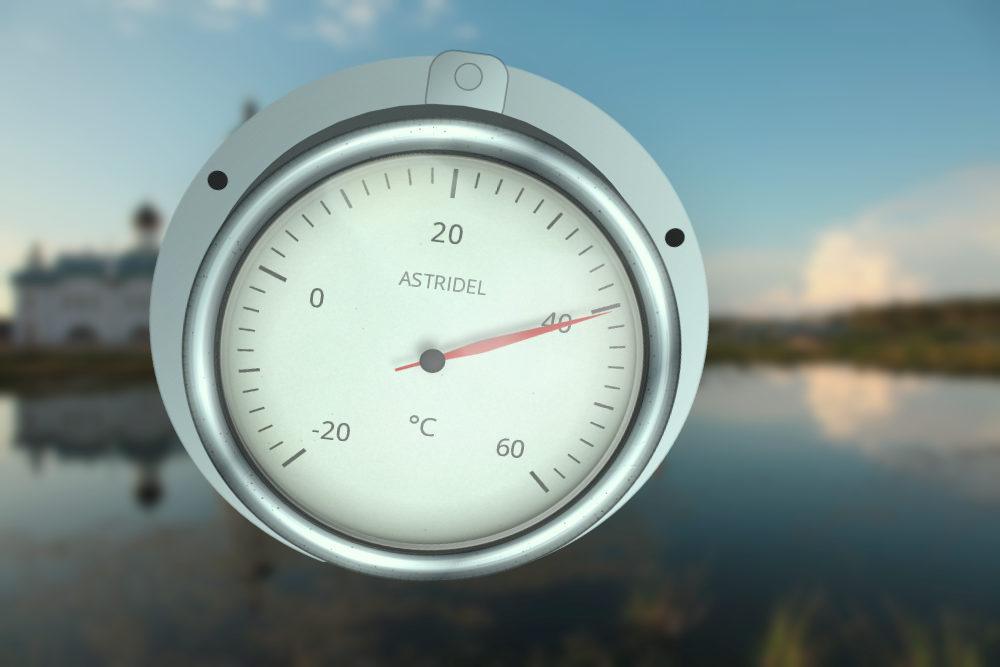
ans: {"value": 40, "unit": "°C"}
